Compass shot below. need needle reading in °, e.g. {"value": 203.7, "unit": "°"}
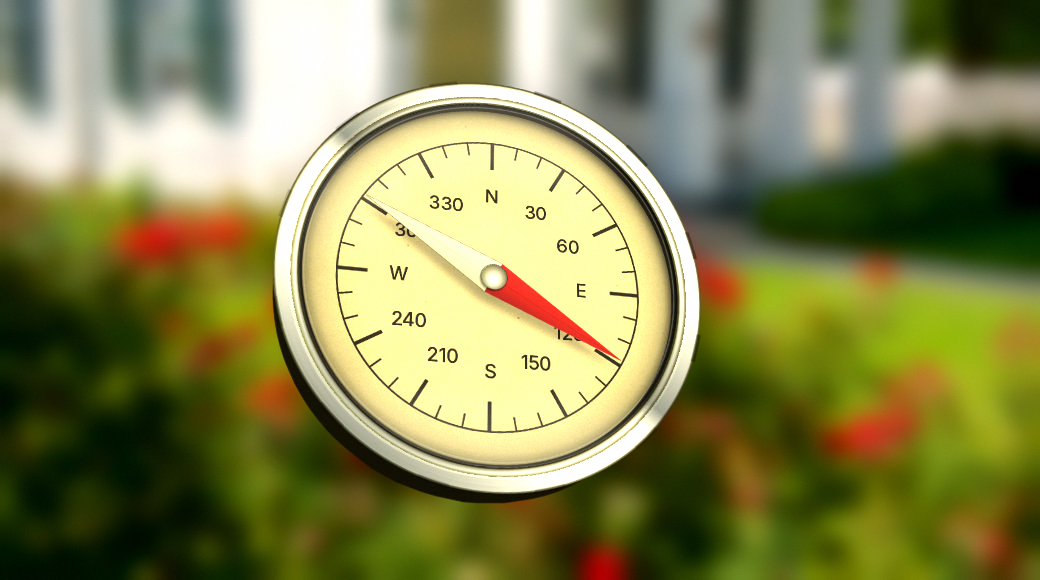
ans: {"value": 120, "unit": "°"}
